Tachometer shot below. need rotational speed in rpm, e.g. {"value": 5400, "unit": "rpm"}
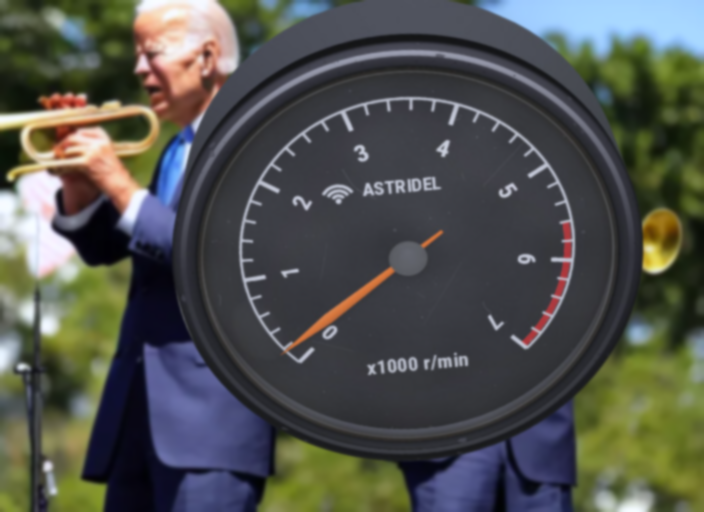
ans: {"value": 200, "unit": "rpm"}
